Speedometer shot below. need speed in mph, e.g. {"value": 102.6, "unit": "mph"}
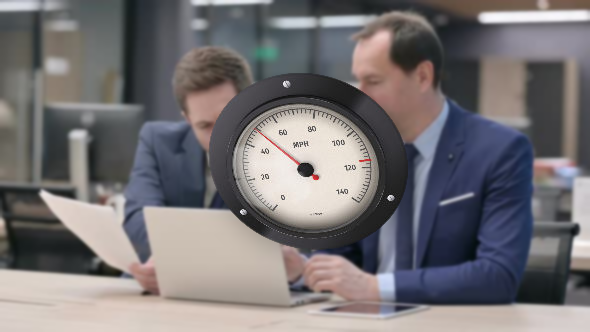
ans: {"value": 50, "unit": "mph"}
